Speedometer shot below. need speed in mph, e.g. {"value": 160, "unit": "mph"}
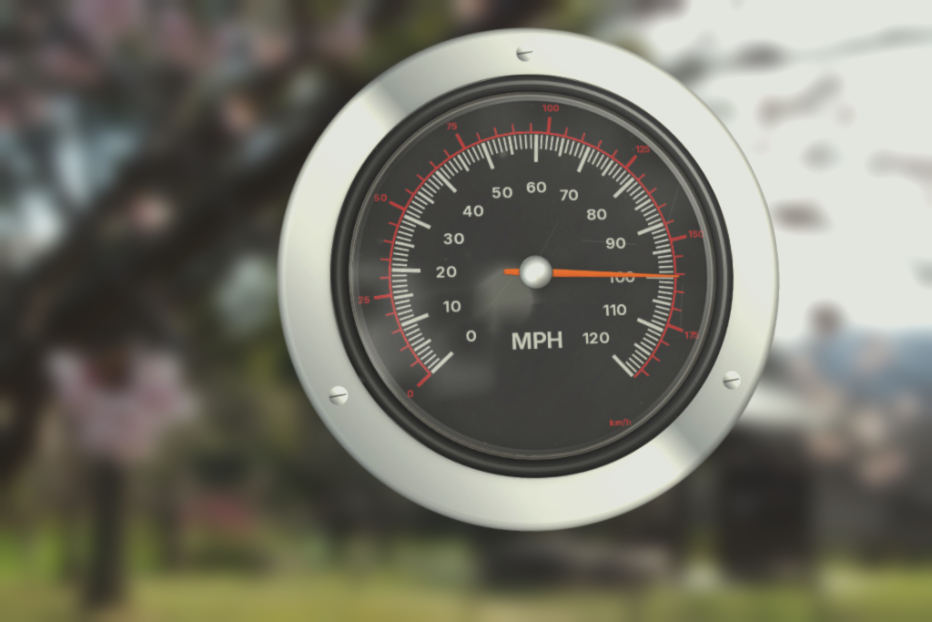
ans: {"value": 100, "unit": "mph"}
